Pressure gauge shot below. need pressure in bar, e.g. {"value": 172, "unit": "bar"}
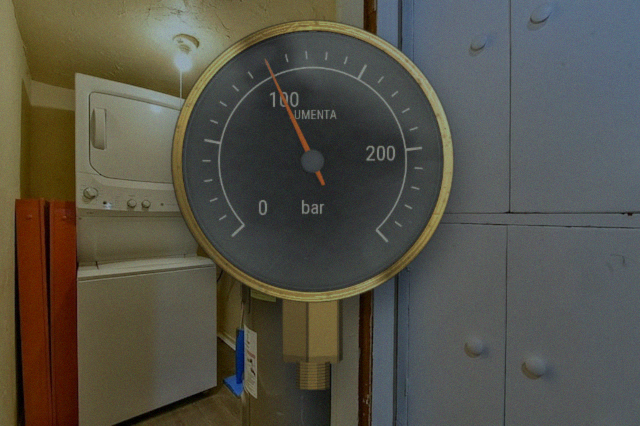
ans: {"value": 100, "unit": "bar"}
